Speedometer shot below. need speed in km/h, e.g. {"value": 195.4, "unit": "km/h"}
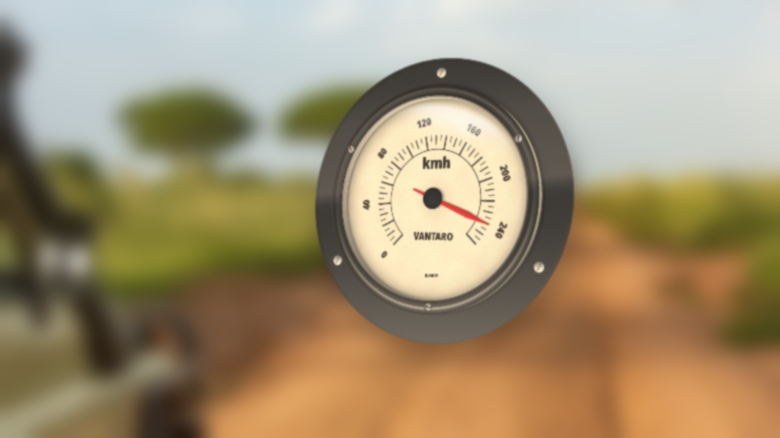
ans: {"value": 240, "unit": "km/h"}
